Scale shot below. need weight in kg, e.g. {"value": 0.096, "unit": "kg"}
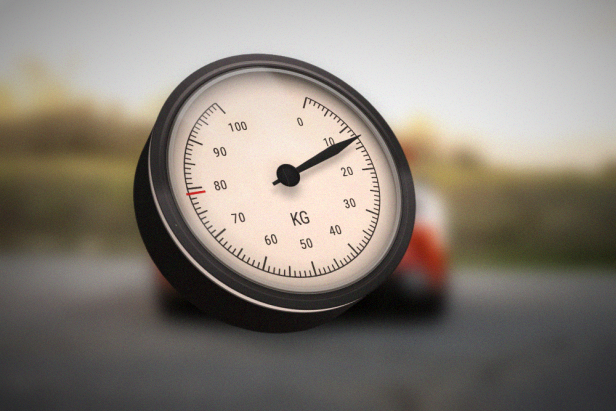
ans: {"value": 13, "unit": "kg"}
